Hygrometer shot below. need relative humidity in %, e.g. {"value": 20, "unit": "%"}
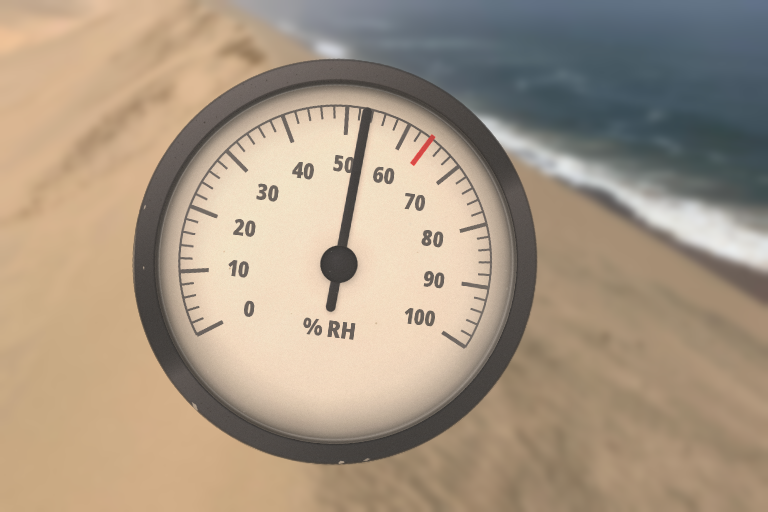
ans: {"value": 53, "unit": "%"}
